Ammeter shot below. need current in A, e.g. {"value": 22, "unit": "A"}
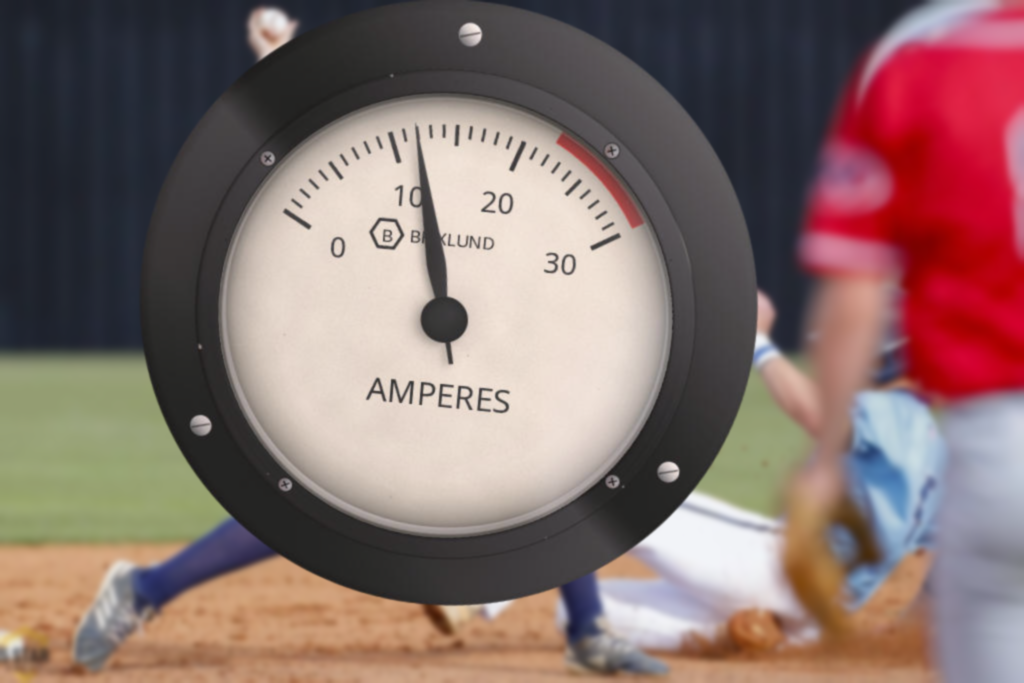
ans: {"value": 12, "unit": "A"}
